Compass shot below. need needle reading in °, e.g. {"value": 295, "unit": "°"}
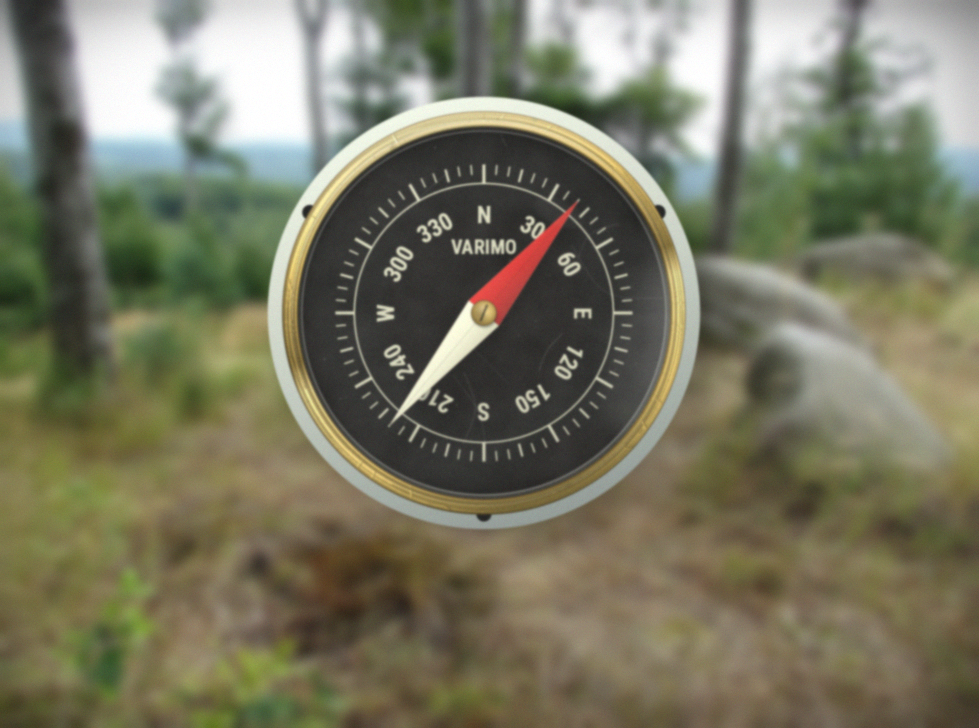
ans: {"value": 40, "unit": "°"}
